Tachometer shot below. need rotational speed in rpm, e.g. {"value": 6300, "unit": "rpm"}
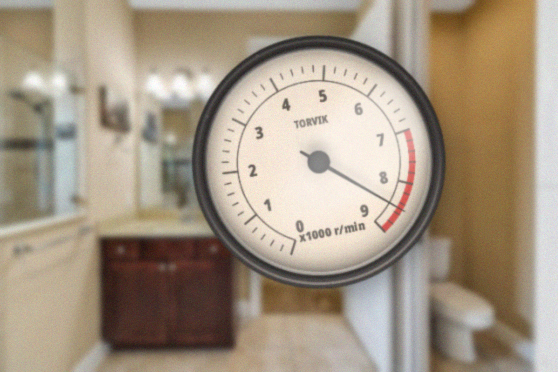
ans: {"value": 8500, "unit": "rpm"}
